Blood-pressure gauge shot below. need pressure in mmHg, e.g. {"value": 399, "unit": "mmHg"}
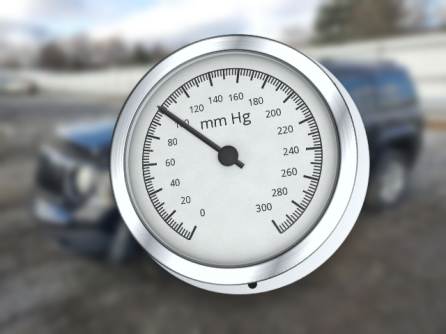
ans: {"value": 100, "unit": "mmHg"}
